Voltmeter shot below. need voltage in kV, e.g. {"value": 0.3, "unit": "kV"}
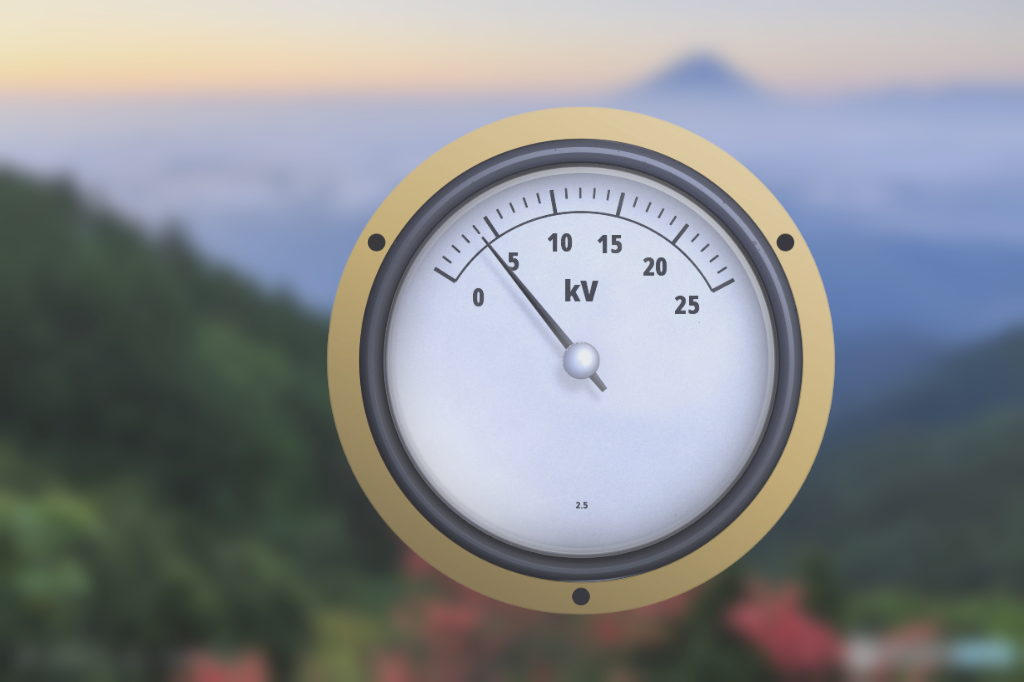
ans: {"value": 4, "unit": "kV"}
